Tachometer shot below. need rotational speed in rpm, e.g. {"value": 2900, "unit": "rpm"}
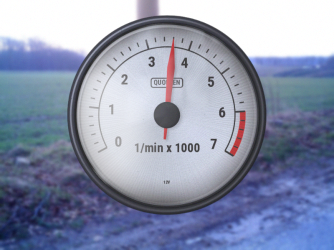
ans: {"value": 3600, "unit": "rpm"}
